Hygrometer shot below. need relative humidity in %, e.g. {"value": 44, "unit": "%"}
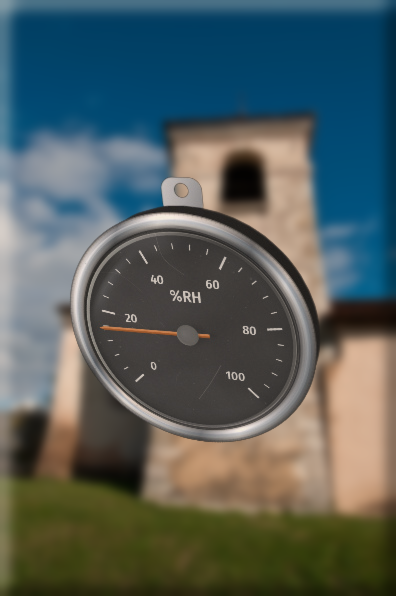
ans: {"value": 16, "unit": "%"}
